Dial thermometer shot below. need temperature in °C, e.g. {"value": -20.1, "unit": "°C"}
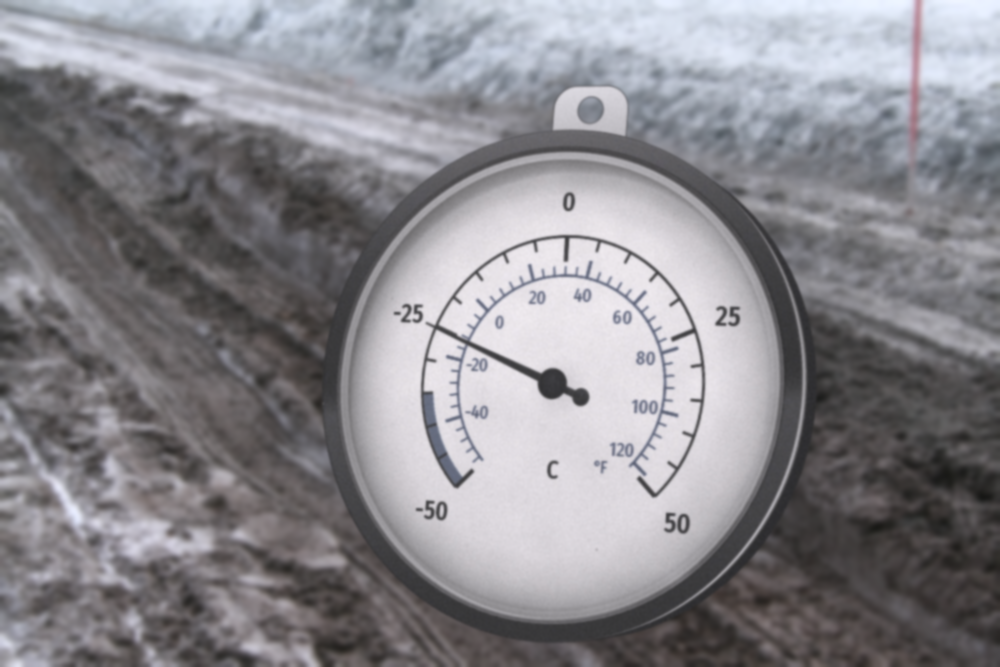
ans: {"value": -25, "unit": "°C"}
